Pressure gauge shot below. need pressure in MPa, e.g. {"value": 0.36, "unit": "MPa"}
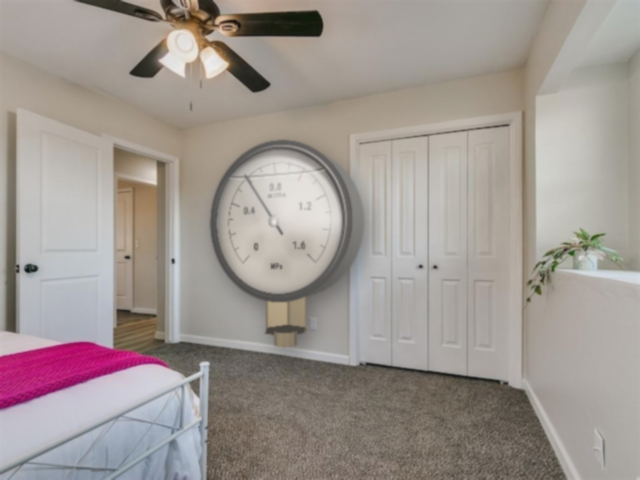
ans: {"value": 0.6, "unit": "MPa"}
